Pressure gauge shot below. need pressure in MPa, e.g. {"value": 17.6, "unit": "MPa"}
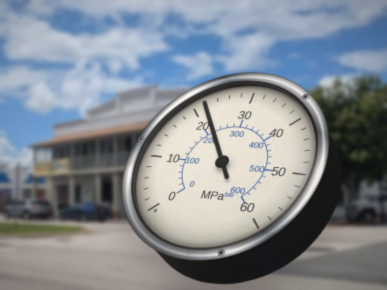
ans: {"value": 22, "unit": "MPa"}
